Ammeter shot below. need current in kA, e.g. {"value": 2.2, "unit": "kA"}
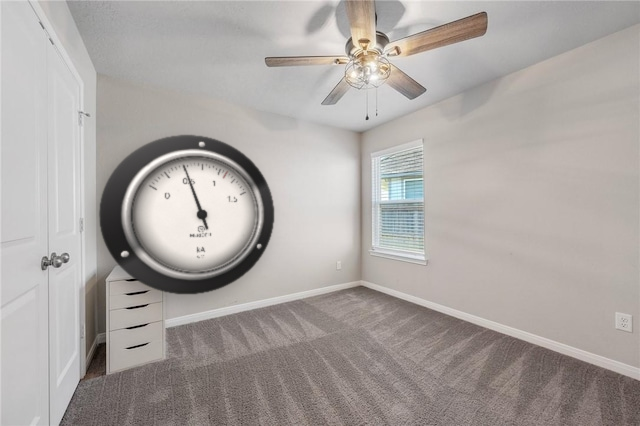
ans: {"value": 0.5, "unit": "kA"}
